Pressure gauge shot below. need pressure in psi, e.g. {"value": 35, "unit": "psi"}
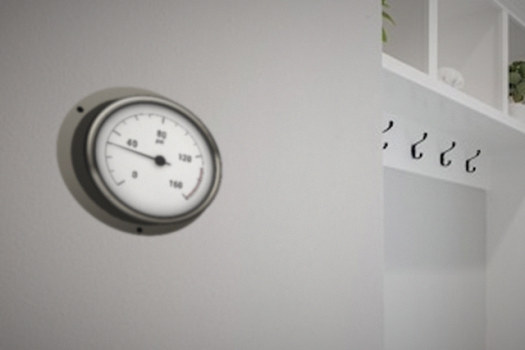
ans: {"value": 30, "unit": "psi"}
